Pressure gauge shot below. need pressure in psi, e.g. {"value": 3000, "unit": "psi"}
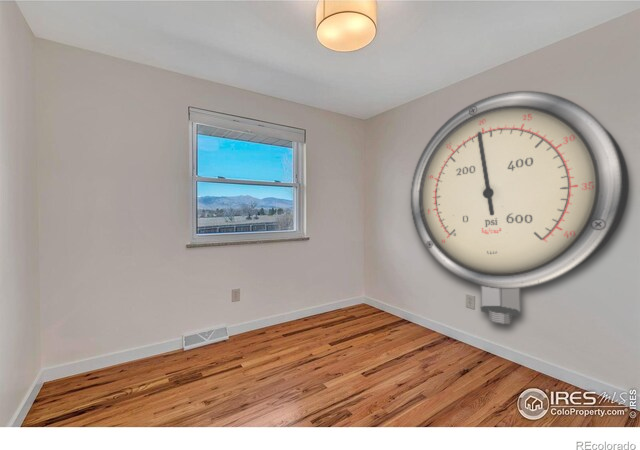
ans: {"value": 280, "unit": "psi"}
